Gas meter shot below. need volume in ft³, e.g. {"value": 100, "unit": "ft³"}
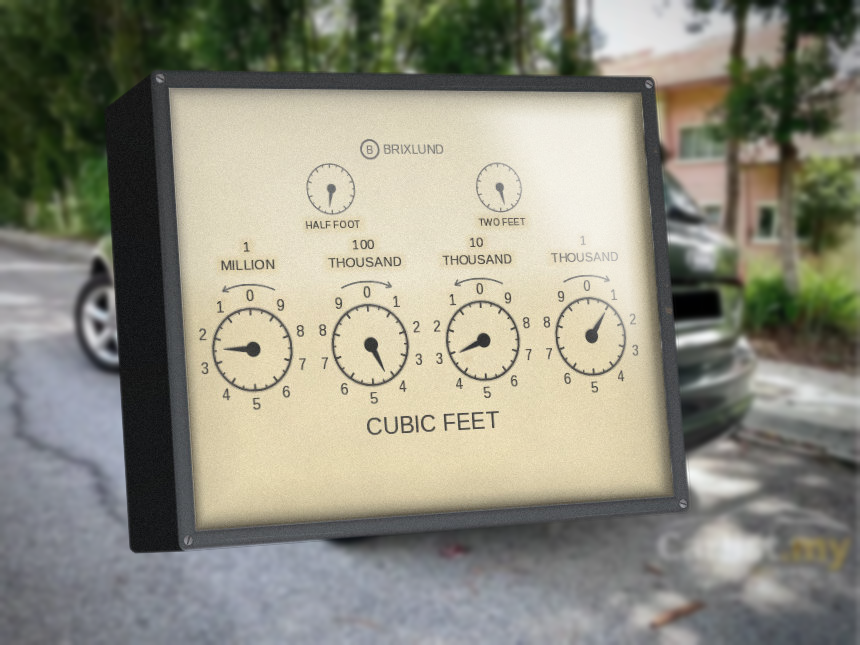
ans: {"value": 243100, "unit": "ft³"}
